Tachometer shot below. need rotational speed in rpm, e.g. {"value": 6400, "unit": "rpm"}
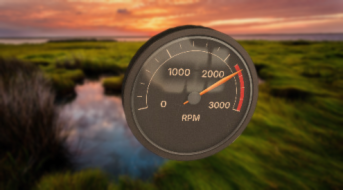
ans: {"value": 2300, "unit": "rpm"}
